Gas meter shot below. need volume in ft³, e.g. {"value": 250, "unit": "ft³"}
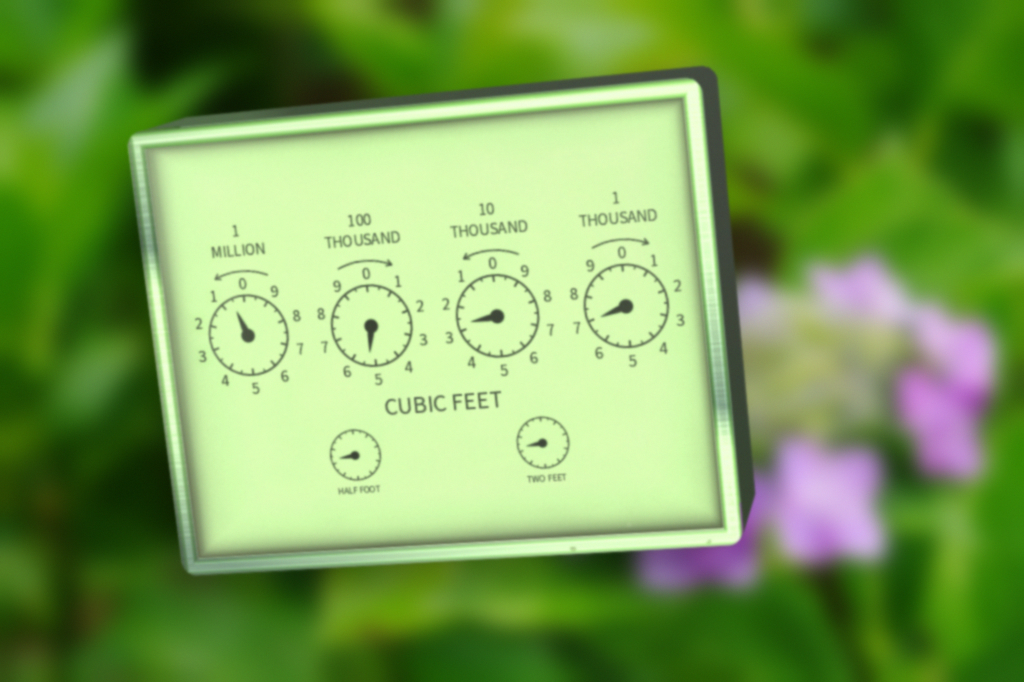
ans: {"value": 52700, "unit": "ft³"}
